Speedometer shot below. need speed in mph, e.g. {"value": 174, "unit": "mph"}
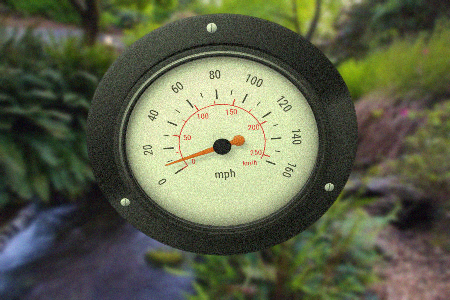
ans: {"value": 10, "unit": "mph"}
